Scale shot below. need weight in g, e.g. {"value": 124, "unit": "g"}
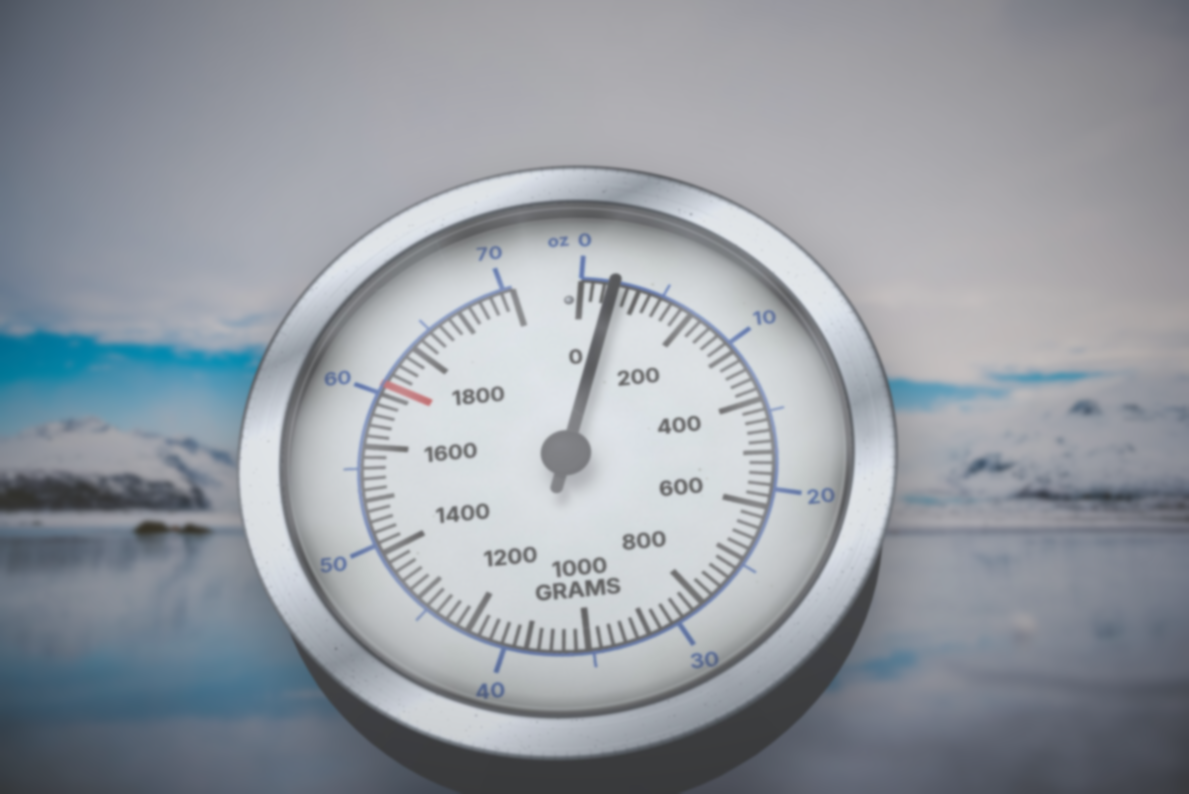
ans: {"value": 60, "unit": "g"}
